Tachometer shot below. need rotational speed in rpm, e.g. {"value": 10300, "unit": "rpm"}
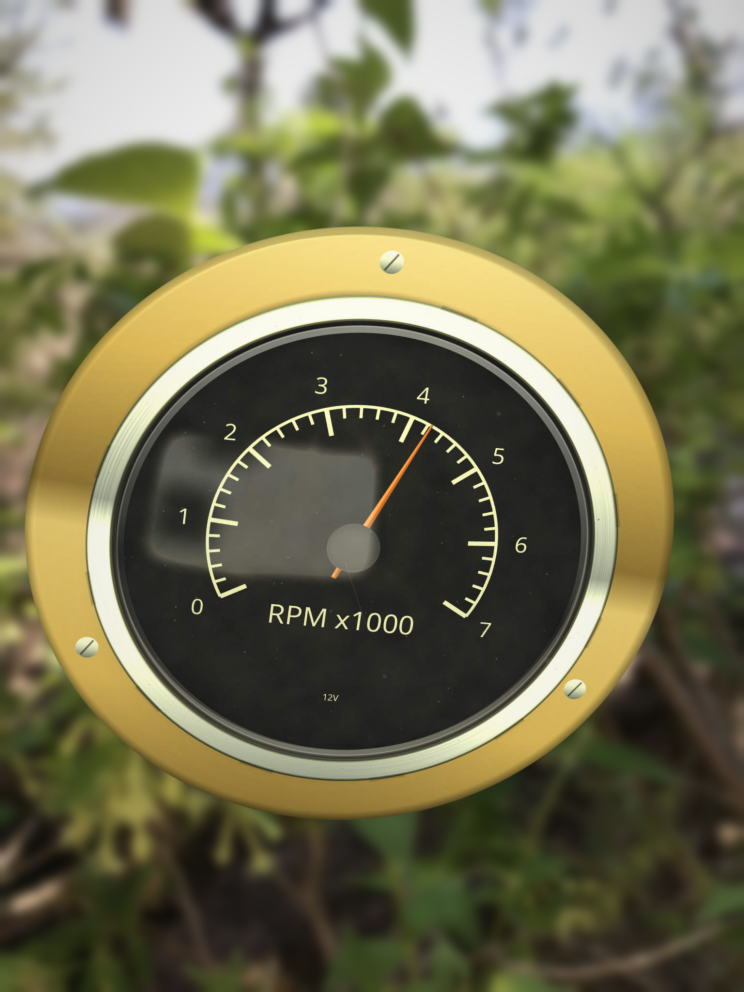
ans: {"value": 4200, "unit": "rpm"}
